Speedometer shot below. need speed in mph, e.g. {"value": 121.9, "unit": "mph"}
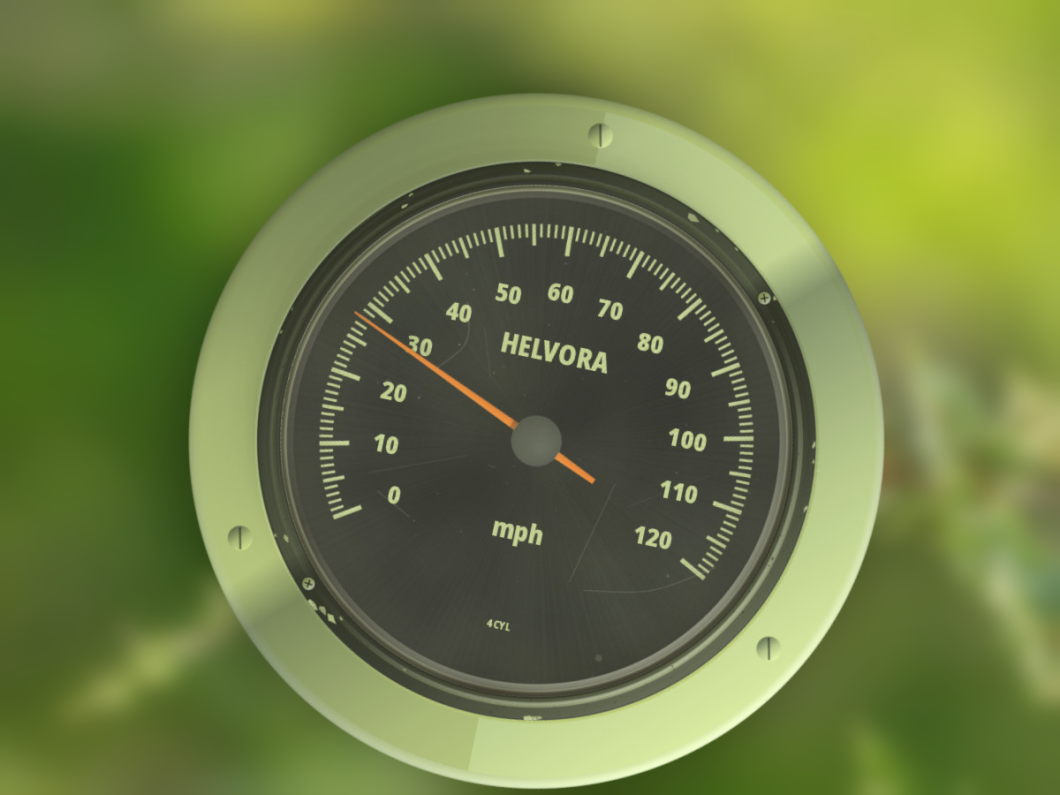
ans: {"value": 28, "unit": "mph"}
